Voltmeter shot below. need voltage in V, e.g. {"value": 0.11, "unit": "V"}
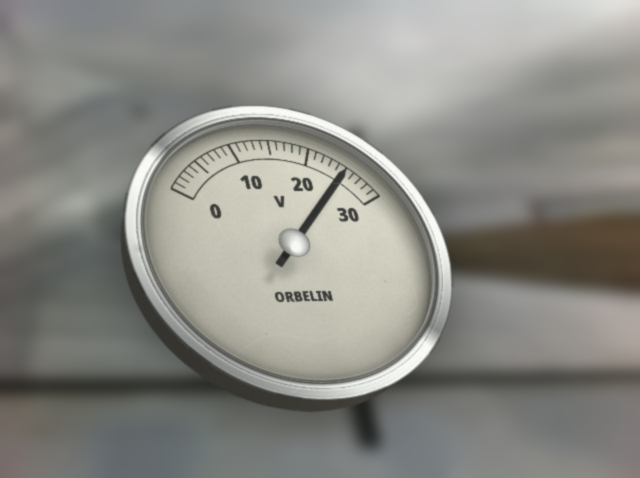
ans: {"value": 25, "unit": "V"}
